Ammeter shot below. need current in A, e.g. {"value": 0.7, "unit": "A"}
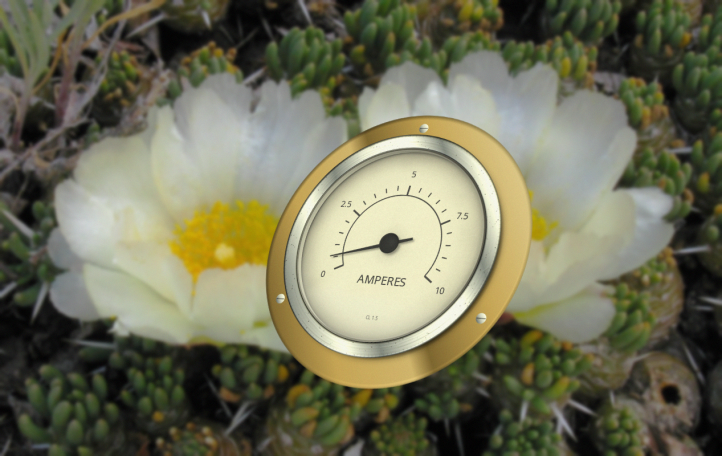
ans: {"value": 0.5, "unit": "A"}
